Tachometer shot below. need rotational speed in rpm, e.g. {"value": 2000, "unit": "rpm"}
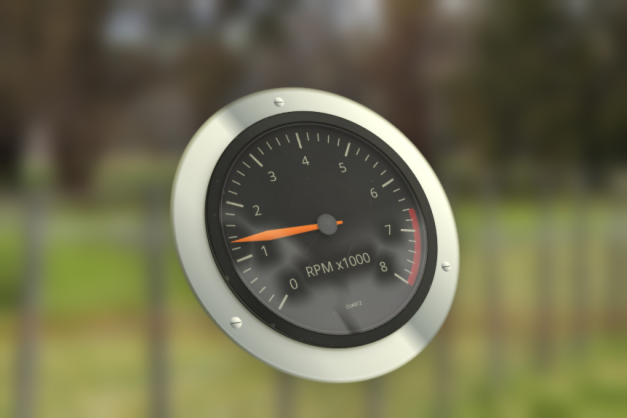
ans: {"value": 1300, "unit": "rpm"}
